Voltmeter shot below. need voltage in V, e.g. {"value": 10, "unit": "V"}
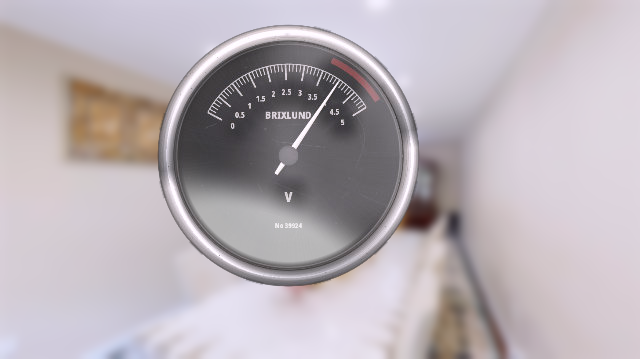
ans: {"value": 4, "unit": "V"}
